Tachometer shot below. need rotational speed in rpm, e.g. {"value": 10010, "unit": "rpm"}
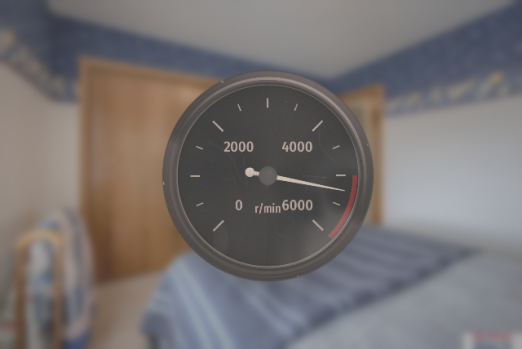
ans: {"value": 5250, "unit": "rpm"}
